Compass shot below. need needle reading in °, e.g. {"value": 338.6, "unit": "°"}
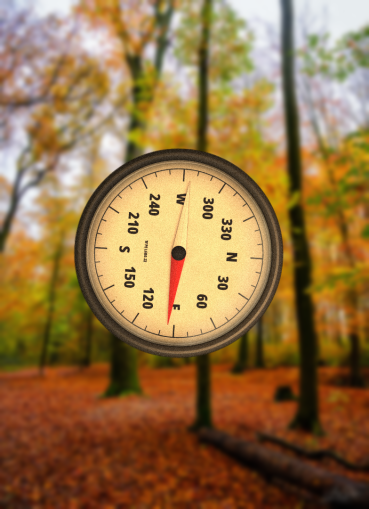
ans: {"value": 95, "unit": "°"}
